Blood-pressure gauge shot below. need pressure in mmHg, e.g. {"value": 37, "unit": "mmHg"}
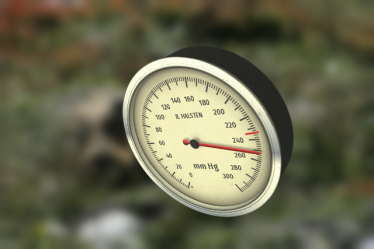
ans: {"value": 250, "unit": "mmHg"}
